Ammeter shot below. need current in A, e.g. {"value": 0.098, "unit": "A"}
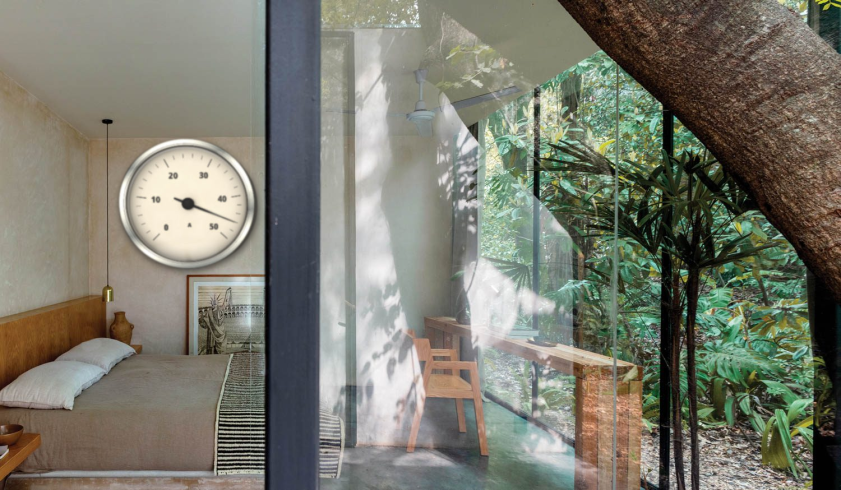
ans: {"value": 46, "unit": "A"}
